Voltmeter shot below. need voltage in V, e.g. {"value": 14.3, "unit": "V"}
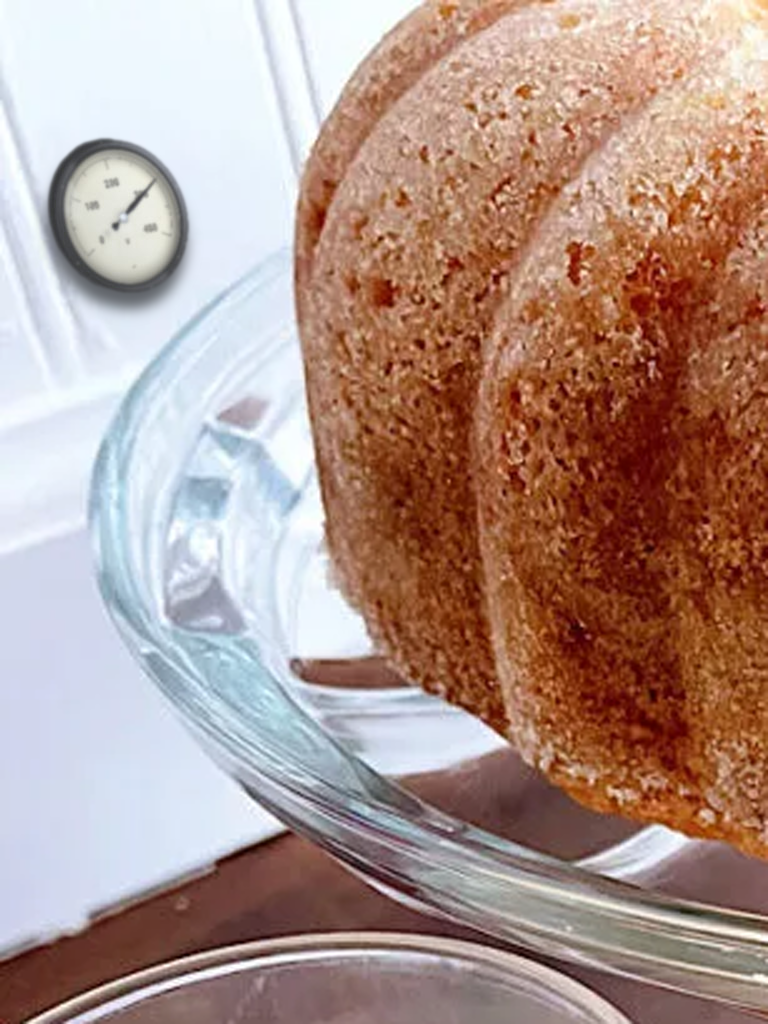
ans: {"value": 300, "unit": "V"}
